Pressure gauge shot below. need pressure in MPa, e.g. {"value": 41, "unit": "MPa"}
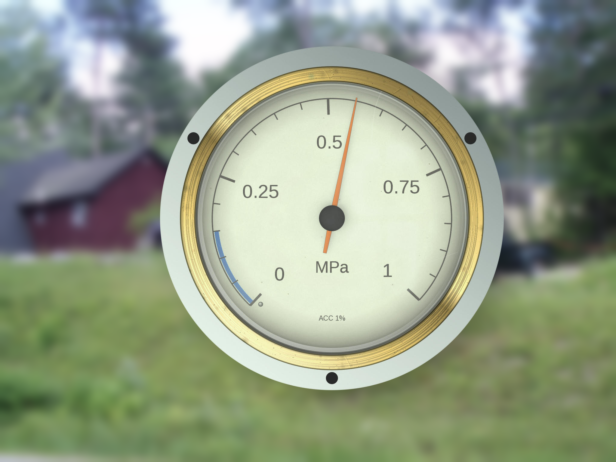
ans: {"value": 0.55, "unit": "MPa"}
